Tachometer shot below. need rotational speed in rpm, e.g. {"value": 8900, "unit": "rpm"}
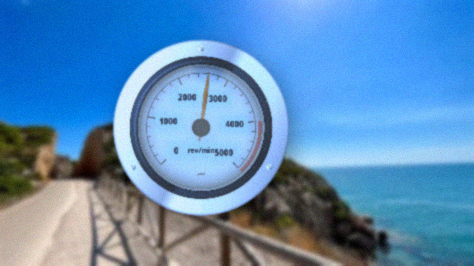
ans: {"value": 2600, "unit": "rpm"}
